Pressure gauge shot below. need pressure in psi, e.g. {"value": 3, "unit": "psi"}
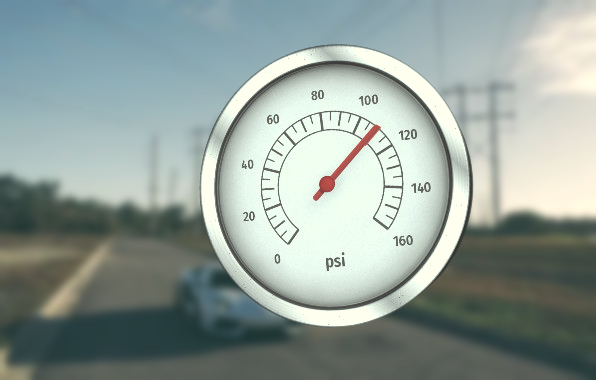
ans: {"value": 110, "unit": "psi"}
